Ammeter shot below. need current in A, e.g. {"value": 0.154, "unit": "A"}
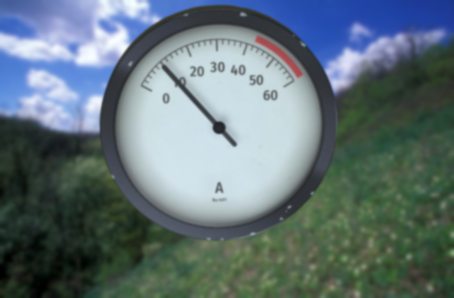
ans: {"value": 10, "unit": "A"}
